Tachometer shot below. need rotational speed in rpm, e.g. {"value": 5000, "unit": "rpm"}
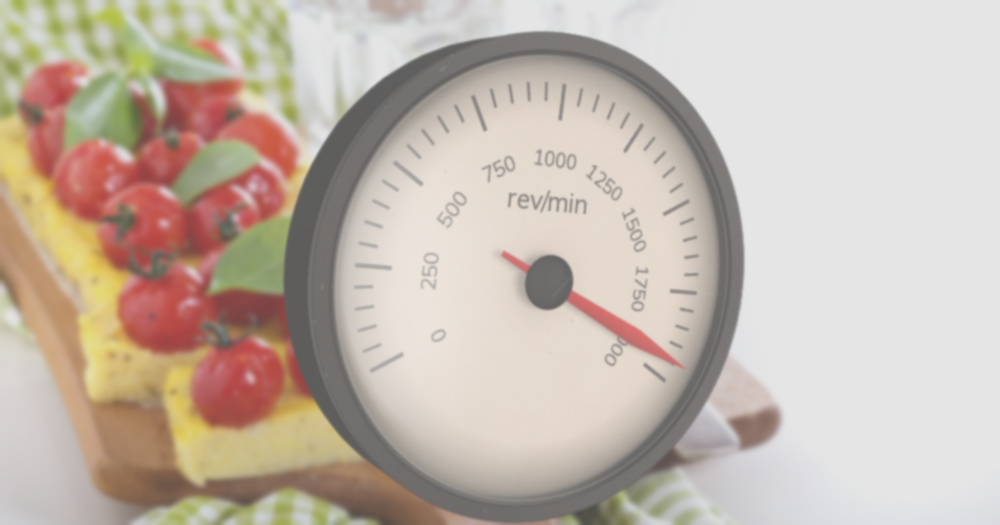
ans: {"value": 1950, "unit": "rpm"}
